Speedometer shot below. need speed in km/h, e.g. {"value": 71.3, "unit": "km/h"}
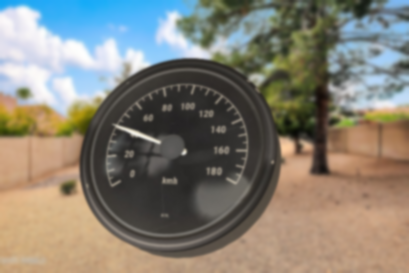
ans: {"value": 40, "unit": "km/h"}
